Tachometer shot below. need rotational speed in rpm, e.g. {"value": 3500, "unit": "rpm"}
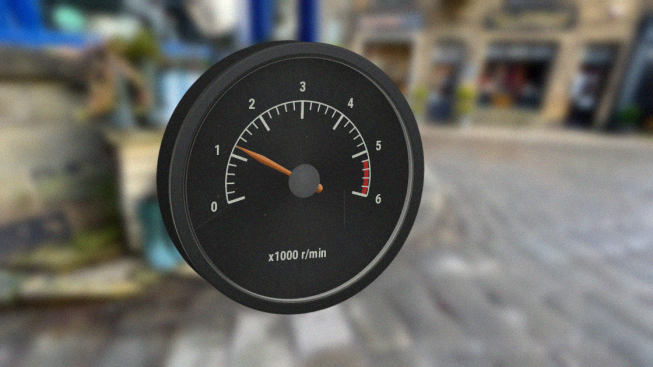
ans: {"value": 1200, "unit": "rpm"}
